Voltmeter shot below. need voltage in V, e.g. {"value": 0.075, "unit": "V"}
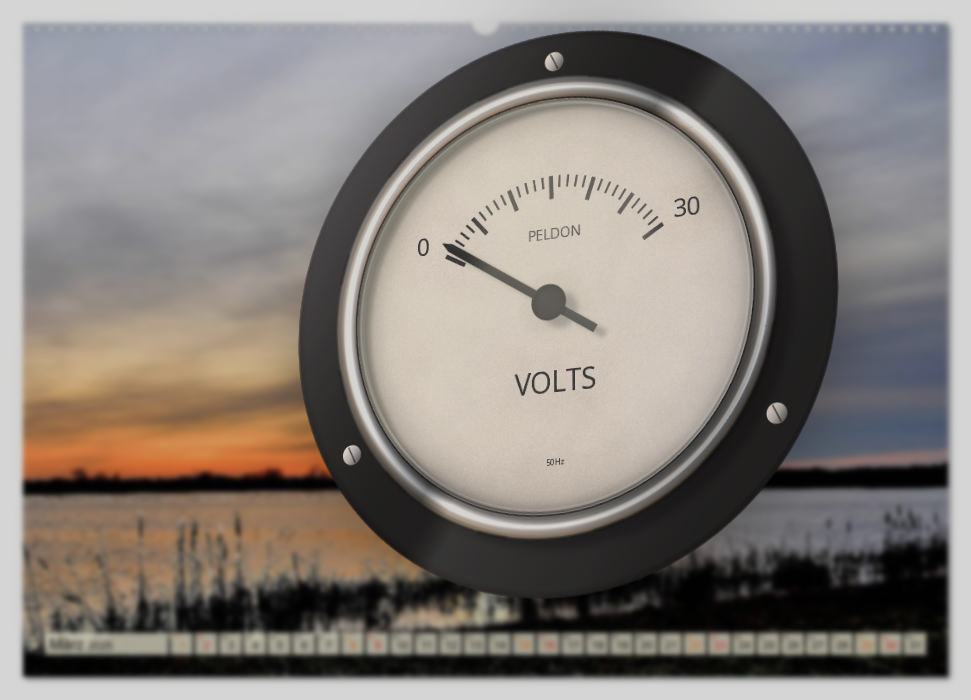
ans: {"value": 1, "unit": "V"}
